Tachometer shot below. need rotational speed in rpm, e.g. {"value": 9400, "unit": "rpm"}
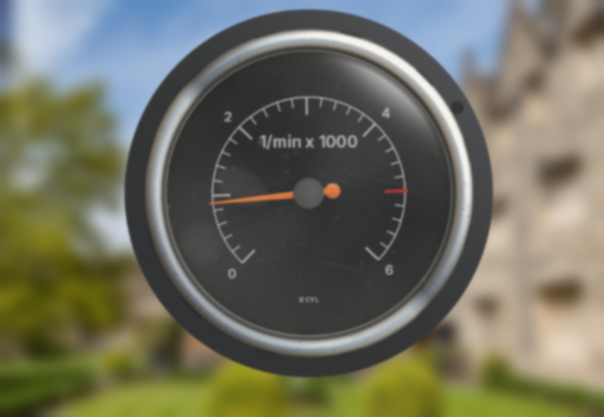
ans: {"value": 900, "unit": "rpm"}
